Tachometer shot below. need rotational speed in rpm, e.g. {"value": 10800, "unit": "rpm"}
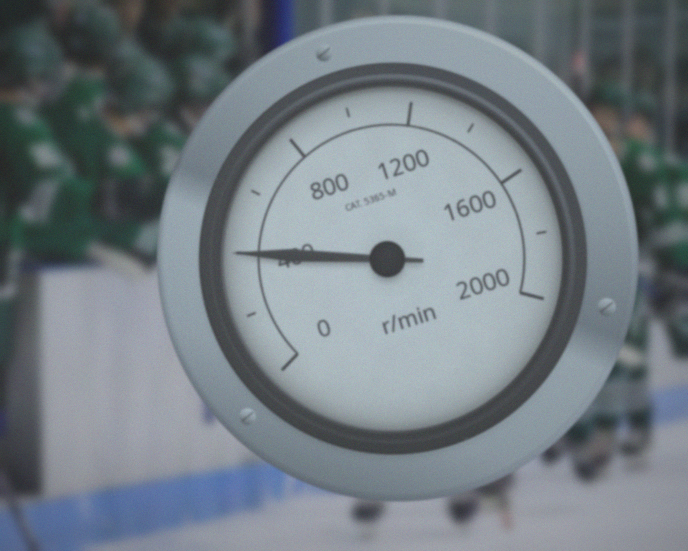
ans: {"value": 400, "unit": "rpm"}
